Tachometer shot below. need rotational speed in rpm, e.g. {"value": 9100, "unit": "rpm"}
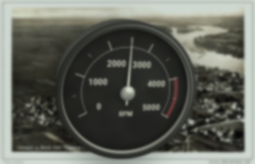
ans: {"value": 2500, "unit": "rpm"}
